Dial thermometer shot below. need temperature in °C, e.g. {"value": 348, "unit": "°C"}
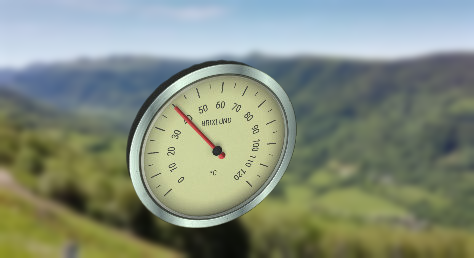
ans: {"value": 40, "unit": "°C"}
